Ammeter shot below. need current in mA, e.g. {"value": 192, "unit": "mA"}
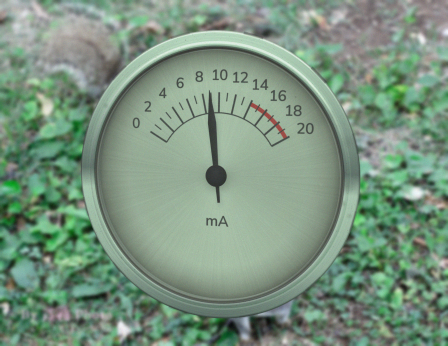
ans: {"value": 9, "unit": "mA"}
